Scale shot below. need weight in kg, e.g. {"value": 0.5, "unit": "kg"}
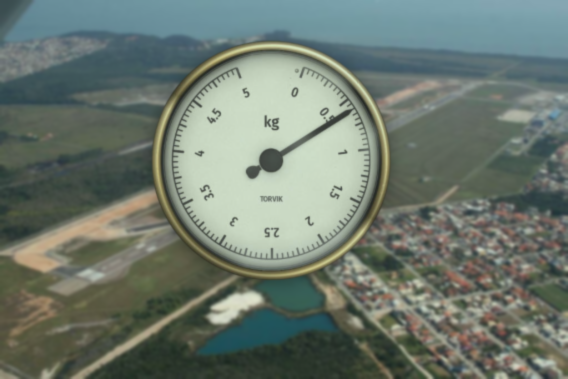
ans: {"value": 0.6, "unit": "kg"}
